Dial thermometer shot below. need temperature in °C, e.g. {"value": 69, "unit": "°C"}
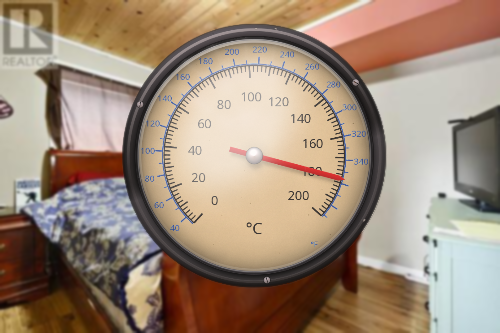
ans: {"value": 180, "unit": "°C"}
